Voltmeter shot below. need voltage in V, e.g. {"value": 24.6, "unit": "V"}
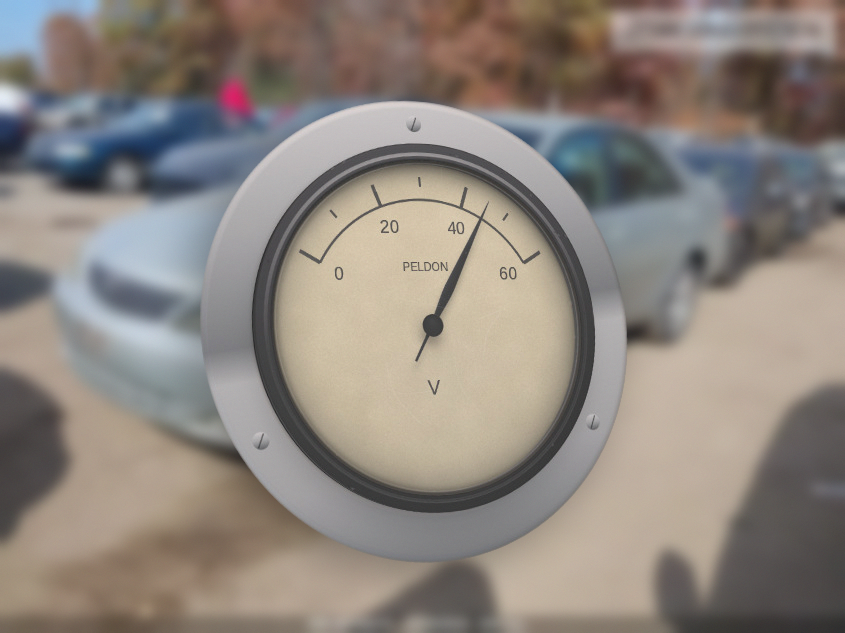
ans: {"value": 45, "unit": "V"}
